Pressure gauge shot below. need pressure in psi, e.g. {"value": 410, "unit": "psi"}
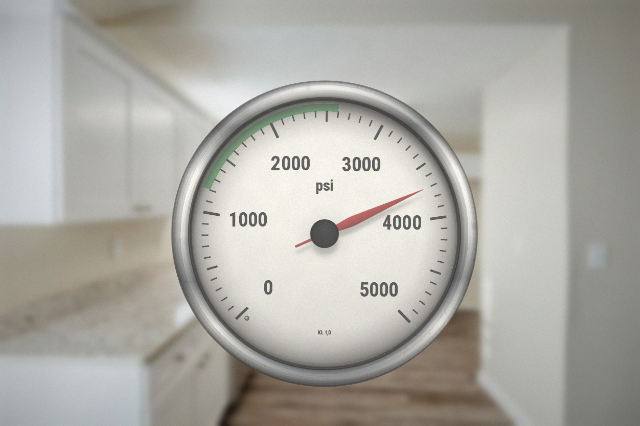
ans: {"value": 3700, "unit": "psi"}
